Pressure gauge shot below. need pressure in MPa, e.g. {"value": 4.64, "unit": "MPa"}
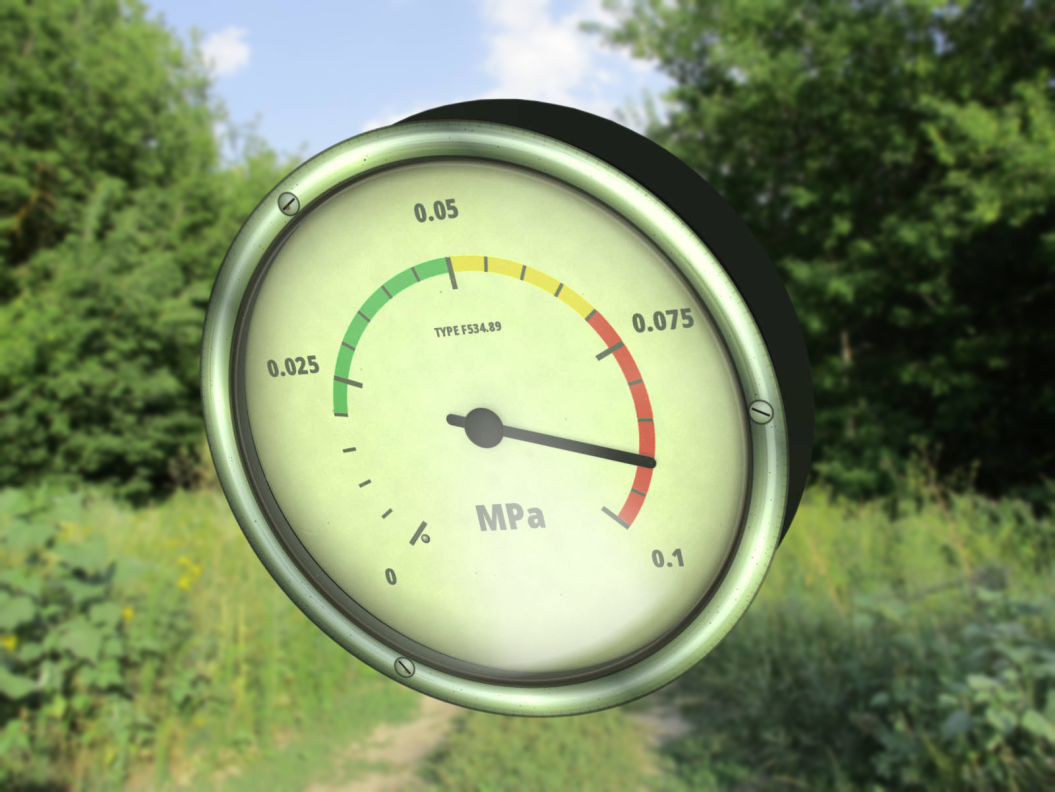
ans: {"value": 0.09, "unit": "MPa"}
